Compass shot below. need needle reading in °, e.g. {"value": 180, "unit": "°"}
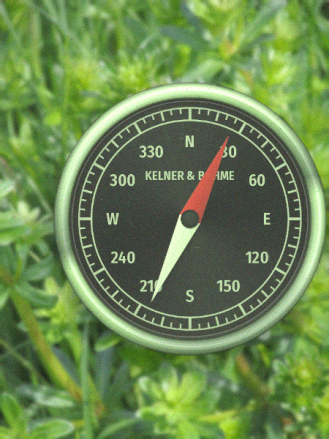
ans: {"value": 25, "unit": "°"}
